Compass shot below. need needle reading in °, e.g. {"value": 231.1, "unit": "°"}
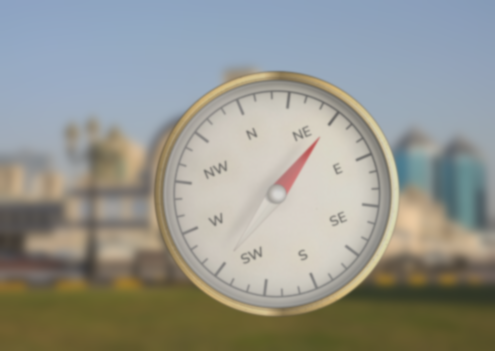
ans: {"value": 60, "unit": "°"}
